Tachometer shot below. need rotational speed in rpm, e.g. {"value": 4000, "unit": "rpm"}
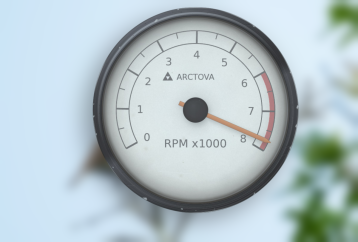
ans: {"value": 7750, "unit": "rpm"}
